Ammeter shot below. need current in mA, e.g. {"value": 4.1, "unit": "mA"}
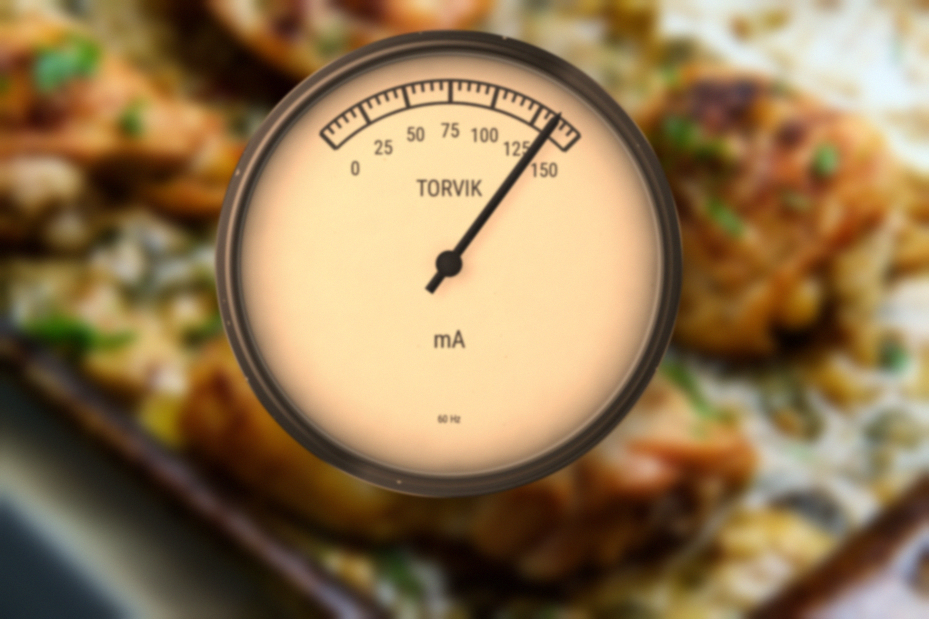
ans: {"value": 135, "unit": "mA"}
